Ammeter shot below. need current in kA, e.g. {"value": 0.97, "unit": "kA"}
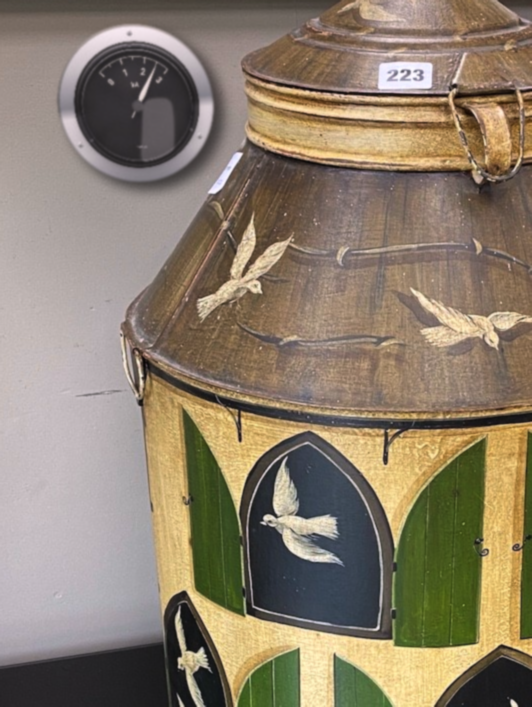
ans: {"value": 2.5, "unit": "kA"}
